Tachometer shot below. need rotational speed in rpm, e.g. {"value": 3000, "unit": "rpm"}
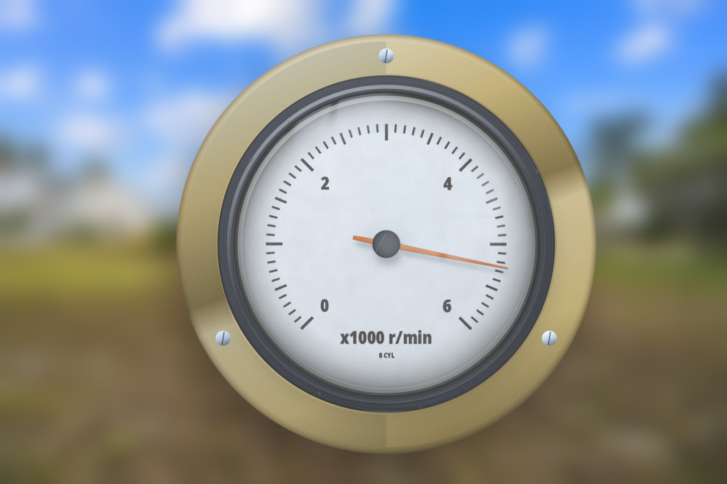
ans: {"value": 5250, "unit": "rpm"}
